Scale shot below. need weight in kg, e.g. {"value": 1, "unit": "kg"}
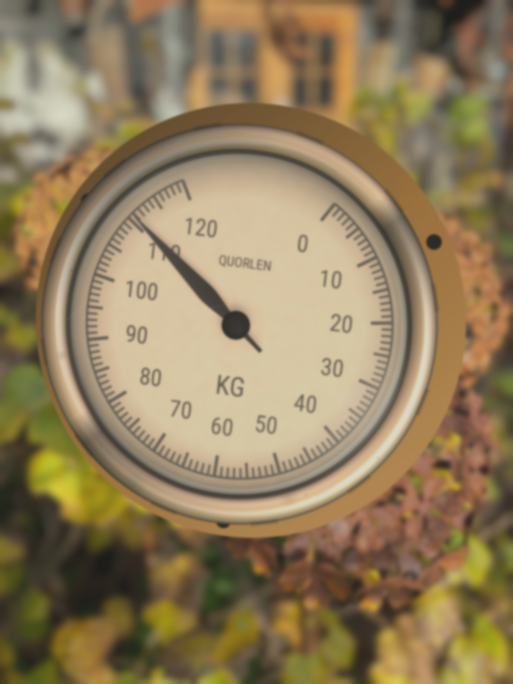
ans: {"value": 111, "unit": "kg"}
